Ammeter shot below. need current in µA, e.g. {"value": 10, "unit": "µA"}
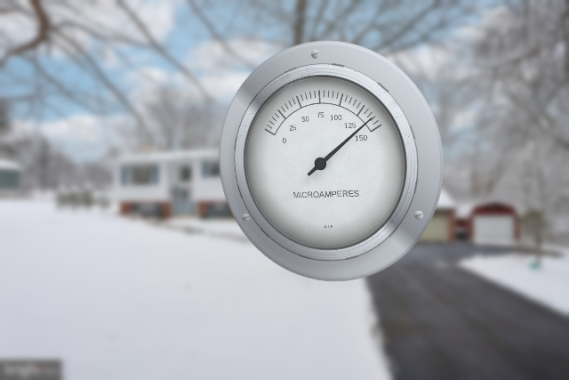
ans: {"value": 140, "unit": "µA"}
